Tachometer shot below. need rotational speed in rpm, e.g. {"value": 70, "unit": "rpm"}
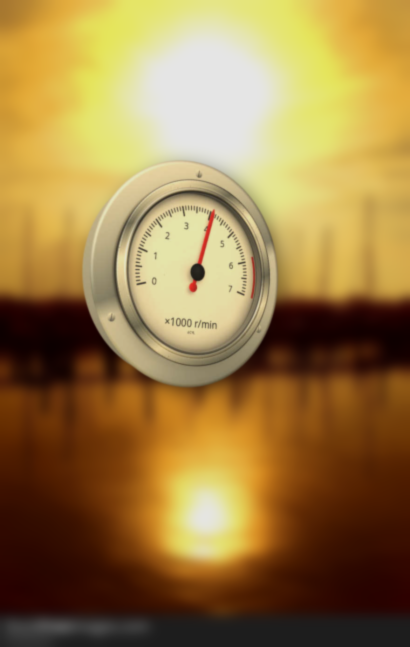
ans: {"value": 4000, "unit": "rpm"}
